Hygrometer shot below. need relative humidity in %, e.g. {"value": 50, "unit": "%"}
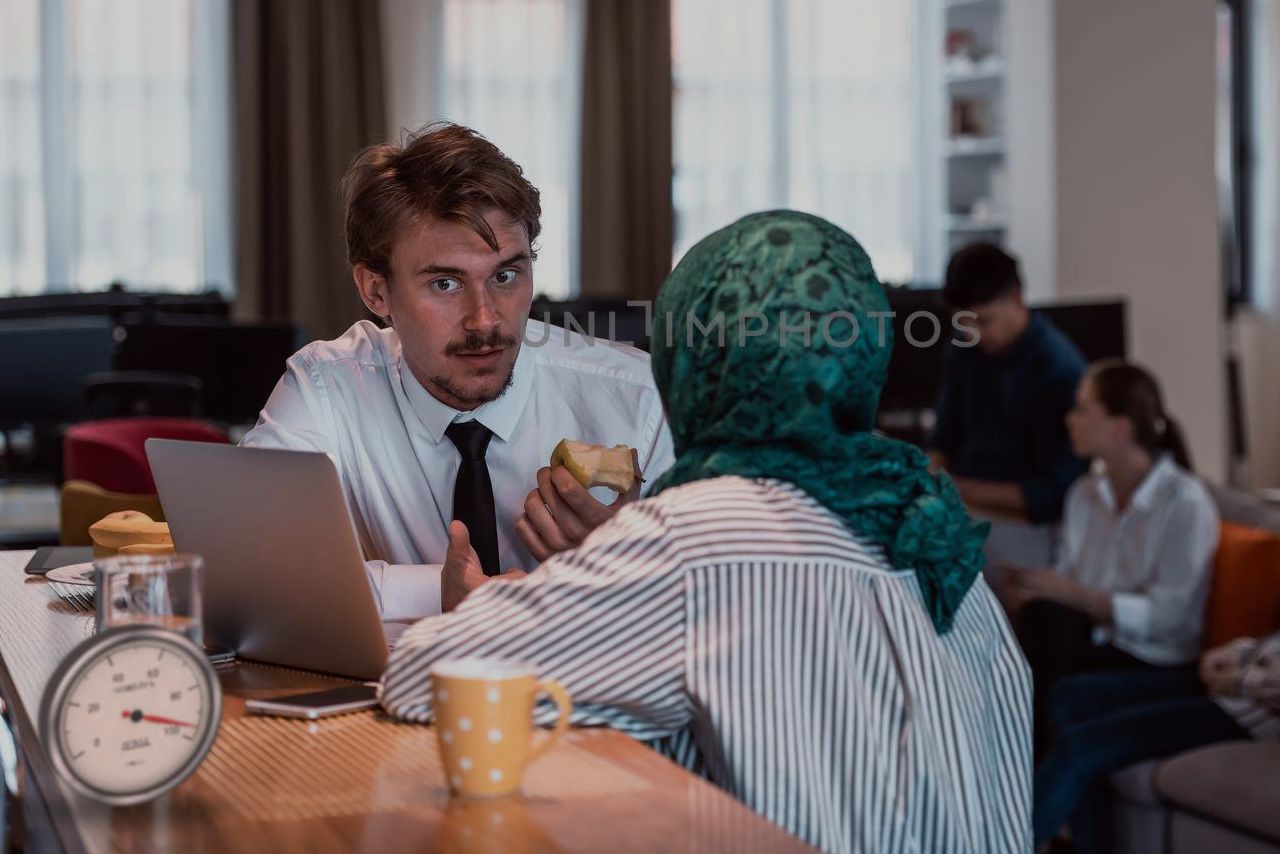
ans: {"value": 95, "unit": "%"}
